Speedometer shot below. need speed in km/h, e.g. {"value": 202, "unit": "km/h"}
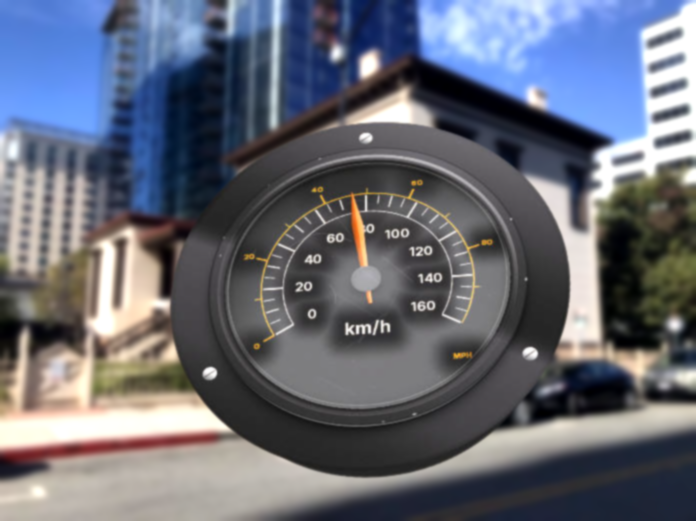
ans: {"value": 75, "unit": "km/h"}
